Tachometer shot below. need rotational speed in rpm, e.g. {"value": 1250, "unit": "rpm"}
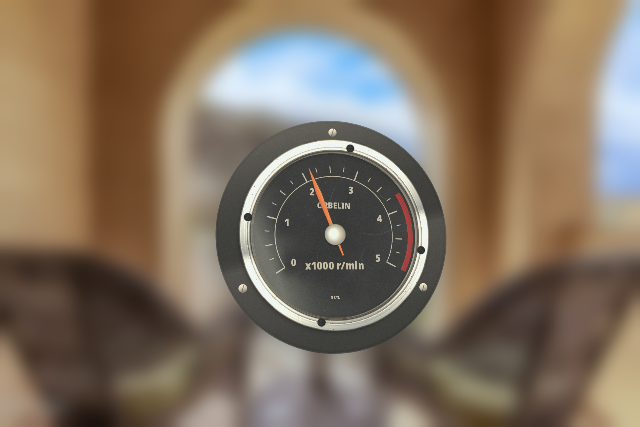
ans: {"value": 2125, "unit": "rpm"}
